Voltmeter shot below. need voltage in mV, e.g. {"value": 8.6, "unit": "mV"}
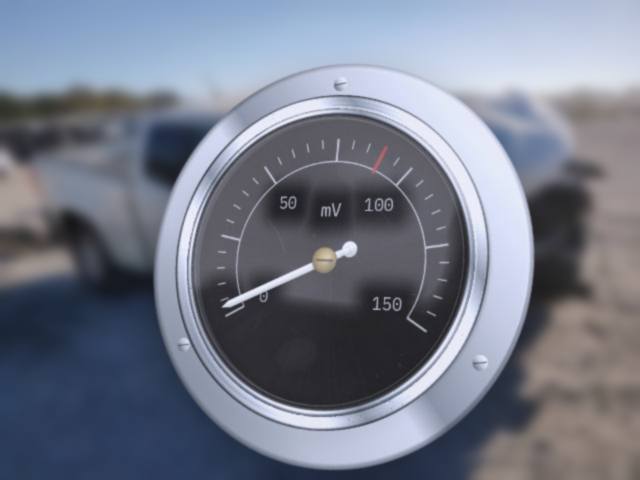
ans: {"value": 2.5, "unit": "mV"}
